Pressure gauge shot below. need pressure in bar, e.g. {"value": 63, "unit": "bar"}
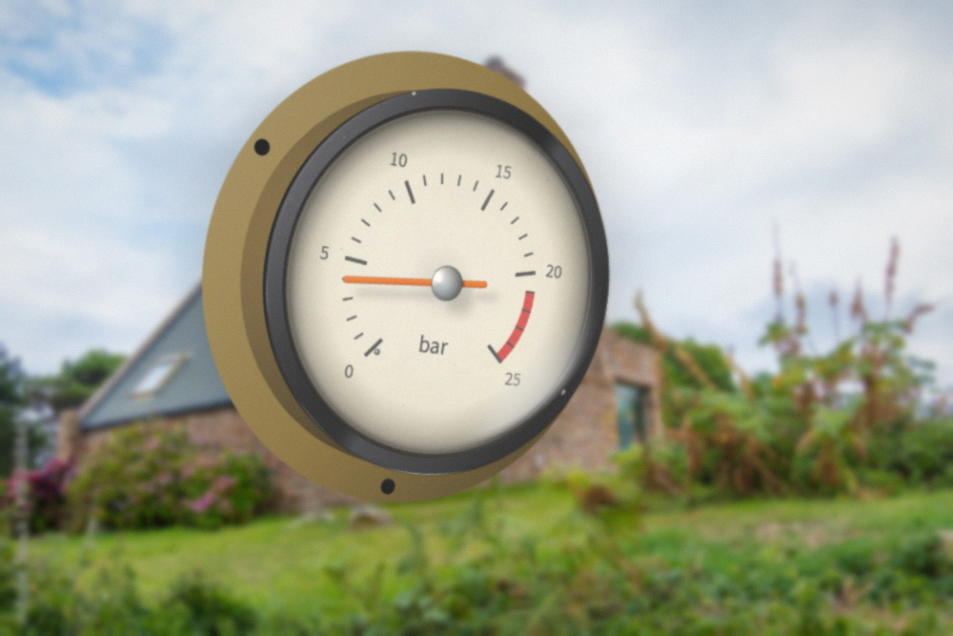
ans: {"value": 4, "unit": "bar"}
